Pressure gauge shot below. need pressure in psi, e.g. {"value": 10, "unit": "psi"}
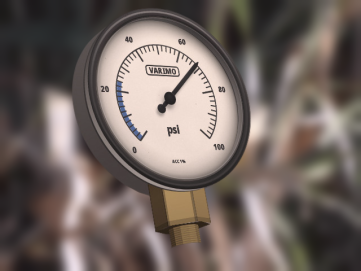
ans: {"value": 68, "unit": "psi"}
